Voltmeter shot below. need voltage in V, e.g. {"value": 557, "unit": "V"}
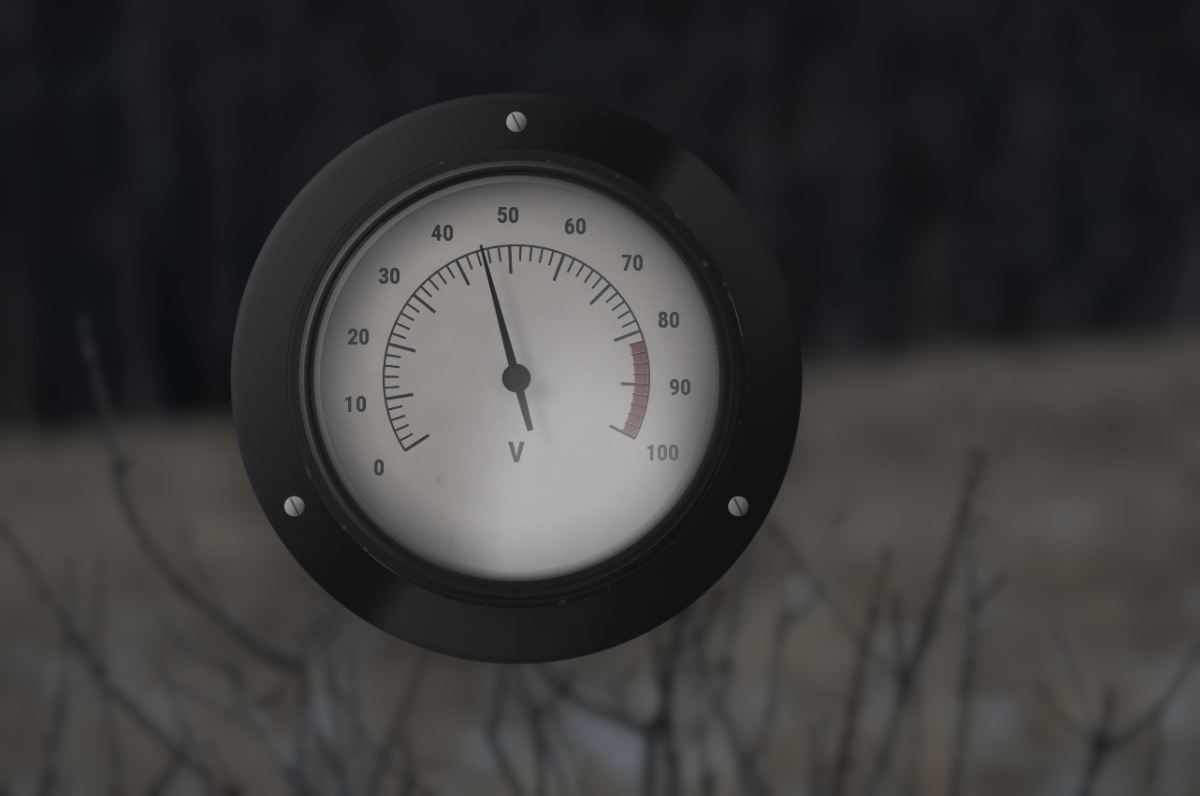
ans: {"value": 45, "unit": "V"}
